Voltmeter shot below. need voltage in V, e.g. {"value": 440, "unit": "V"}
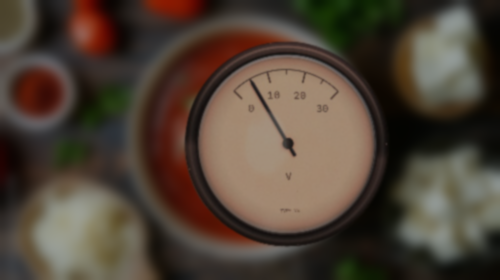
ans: {"value": 5, "unit": "V"}
